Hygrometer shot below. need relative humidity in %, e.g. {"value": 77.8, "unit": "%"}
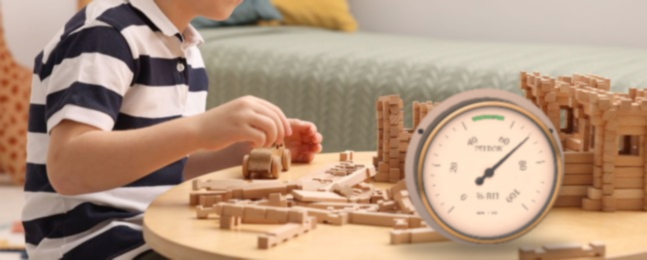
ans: {"value": 68, "unit": "%"}
